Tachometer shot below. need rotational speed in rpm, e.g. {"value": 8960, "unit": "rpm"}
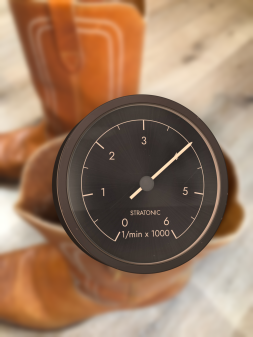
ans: {"value": 4000, "unit": "rpm"}
